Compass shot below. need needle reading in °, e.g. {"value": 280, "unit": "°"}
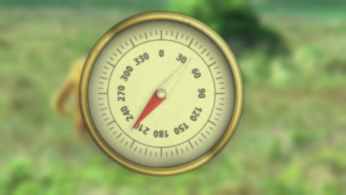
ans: {"value": 220, "unit": "°"}
